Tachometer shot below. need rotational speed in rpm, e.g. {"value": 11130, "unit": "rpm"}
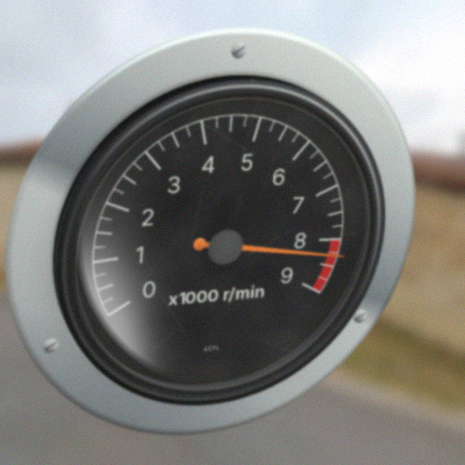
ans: {"value": 8250, "unit": "rpm"}
